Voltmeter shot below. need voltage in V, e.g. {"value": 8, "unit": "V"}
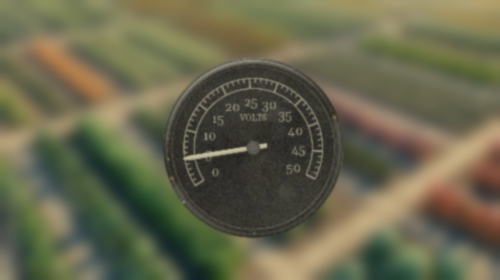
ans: {"value": 5, "unit": "V"}
